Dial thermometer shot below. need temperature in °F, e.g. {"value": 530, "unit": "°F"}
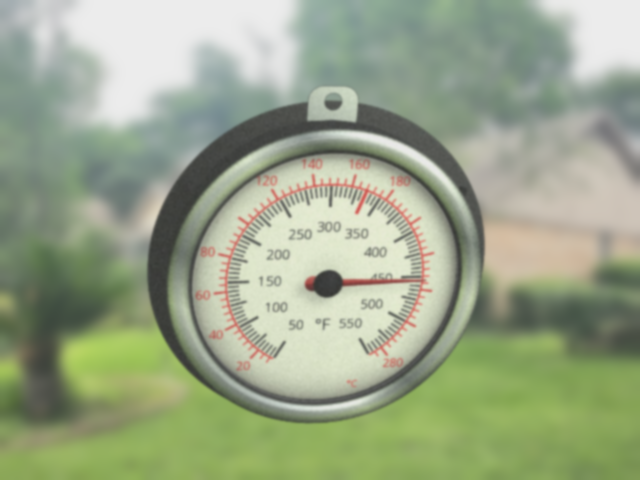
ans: {"value": 450, "unit": "°F"}
